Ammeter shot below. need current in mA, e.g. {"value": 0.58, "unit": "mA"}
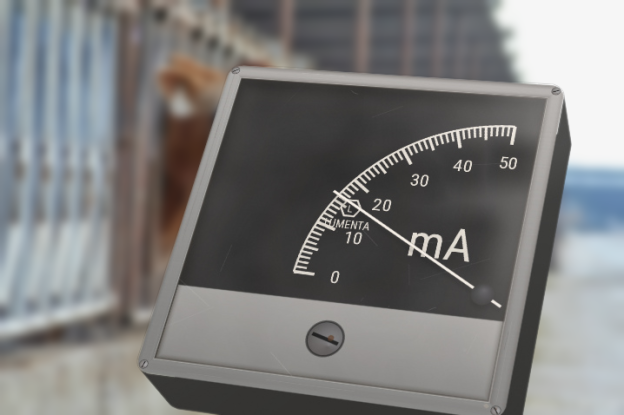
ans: {"value": 16, "unit": "mA"}
